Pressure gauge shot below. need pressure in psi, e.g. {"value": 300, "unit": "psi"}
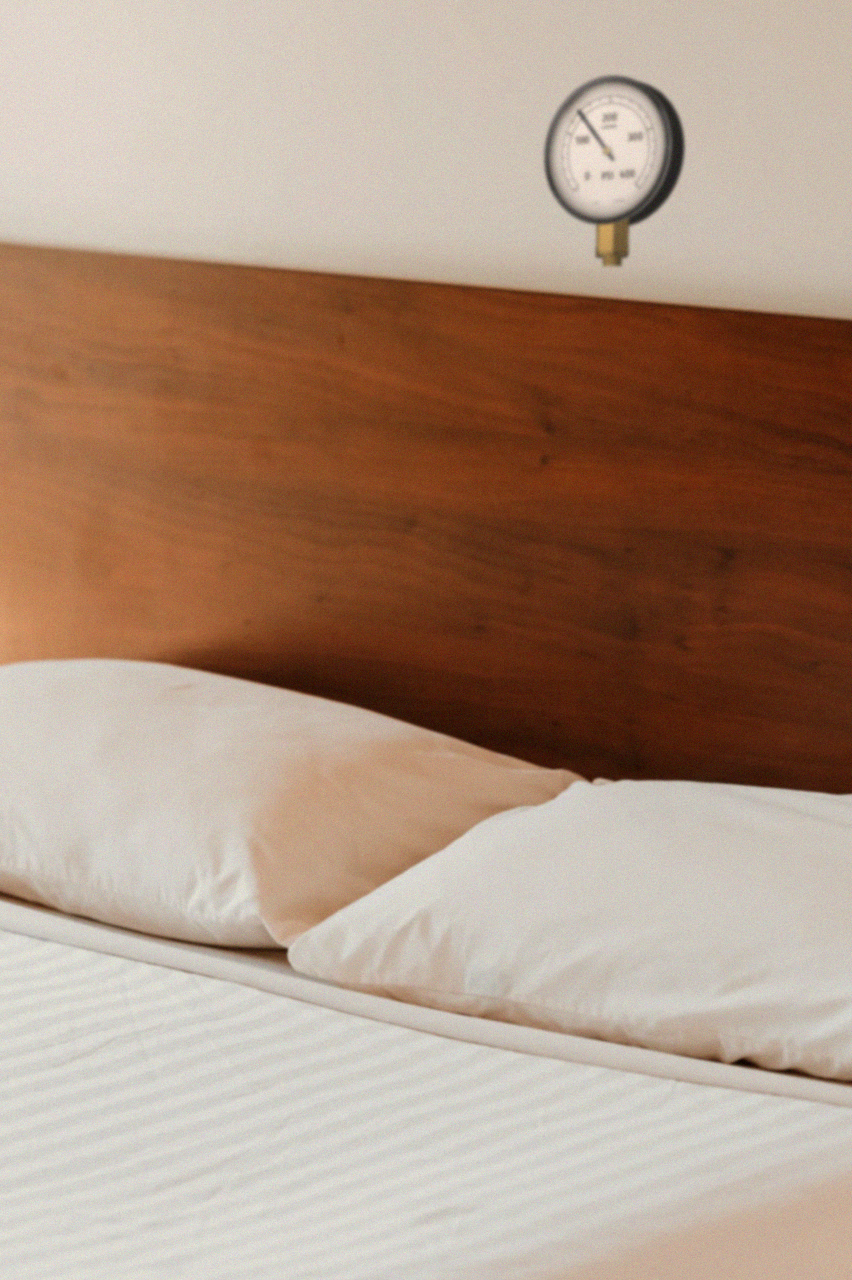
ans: {"value": 140, "unit": "psi"}
